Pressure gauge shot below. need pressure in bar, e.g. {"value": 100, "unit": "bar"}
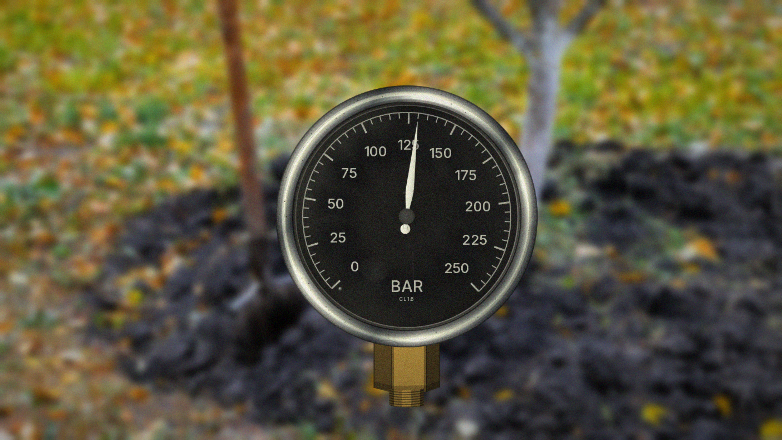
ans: {"value": 130, "unit": "bar"}
